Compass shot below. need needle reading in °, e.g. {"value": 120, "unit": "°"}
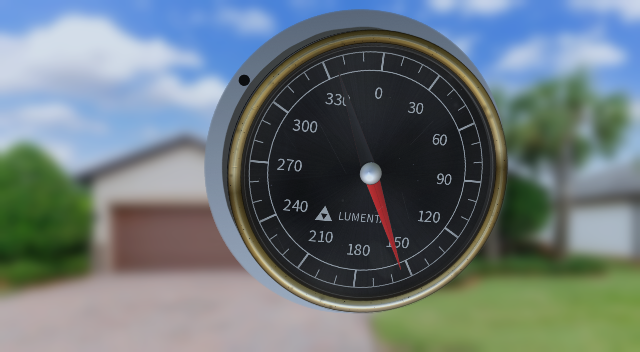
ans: {"value": 155, "unit": "°"}
